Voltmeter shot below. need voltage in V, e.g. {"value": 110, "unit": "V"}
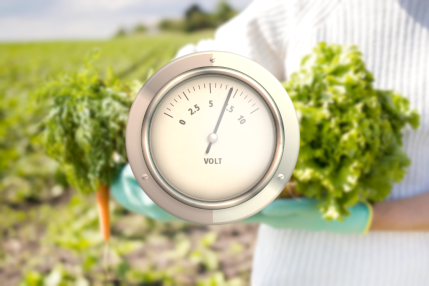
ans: {"value": 7, "unit": "V"}
